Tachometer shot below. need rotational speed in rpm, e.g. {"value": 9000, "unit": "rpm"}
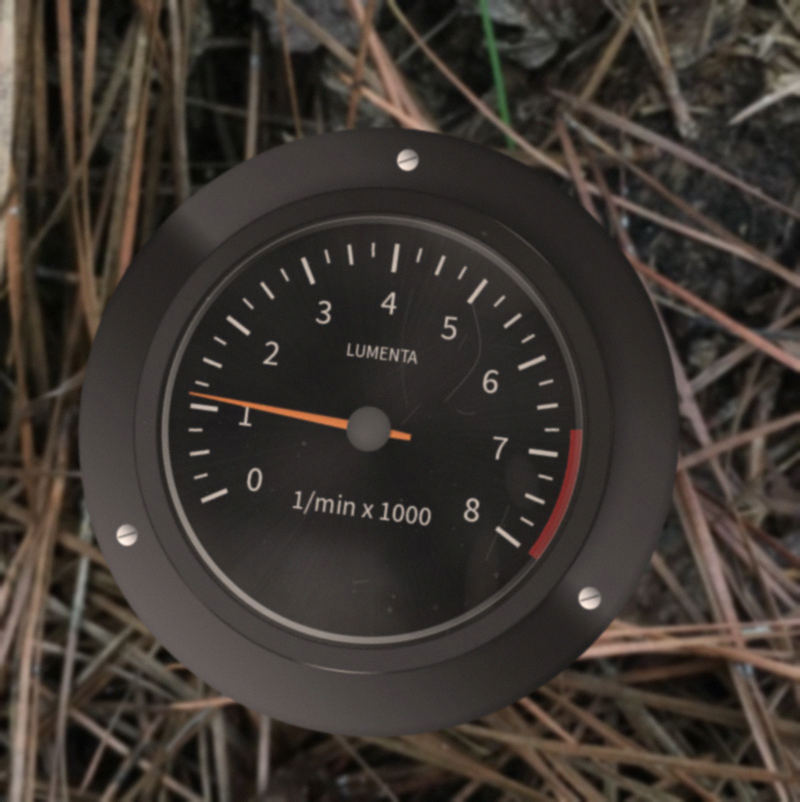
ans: {"value": 1125, "unit": "rpm"}
